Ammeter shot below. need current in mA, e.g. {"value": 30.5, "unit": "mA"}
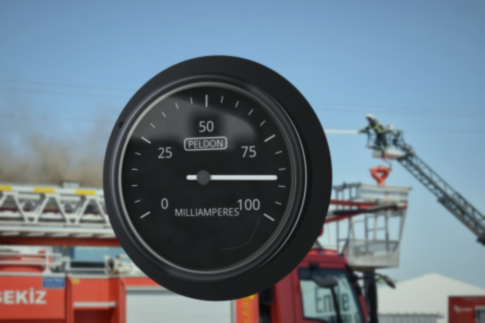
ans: {"value": 87.5, "unit": "mA"}
